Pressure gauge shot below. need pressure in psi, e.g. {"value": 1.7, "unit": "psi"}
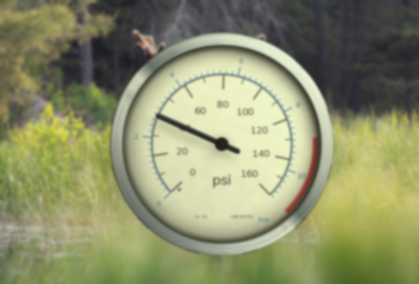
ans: {"value": 40, "unit": "psi"}
